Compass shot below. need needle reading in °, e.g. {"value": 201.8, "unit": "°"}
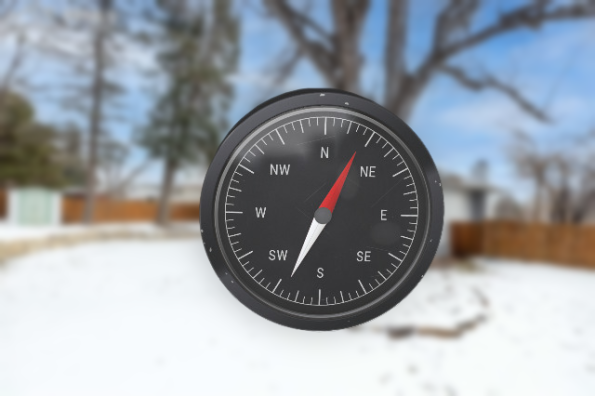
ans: {"value": 25, "unit": "°"}
